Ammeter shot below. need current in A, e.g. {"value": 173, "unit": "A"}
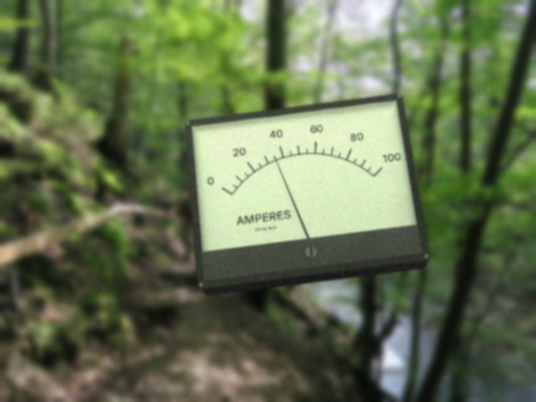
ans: {"value": 35, "unit": "A"}
